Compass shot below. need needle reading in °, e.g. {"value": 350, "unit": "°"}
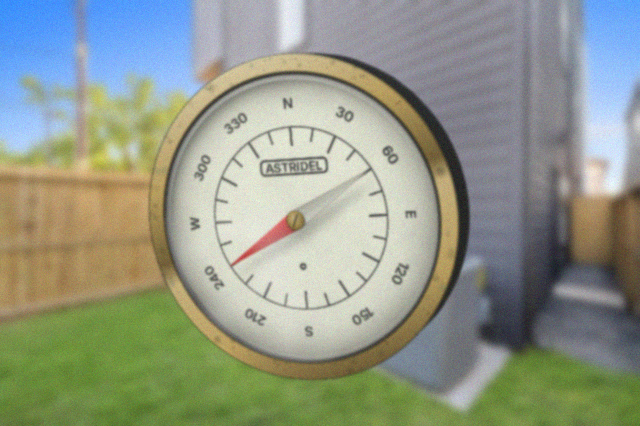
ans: {"value": 240, "unit": "°"}
